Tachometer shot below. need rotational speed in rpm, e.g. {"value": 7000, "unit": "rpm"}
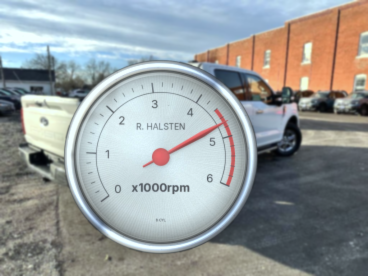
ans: {"value": 4700, "unit": "rpm"}
